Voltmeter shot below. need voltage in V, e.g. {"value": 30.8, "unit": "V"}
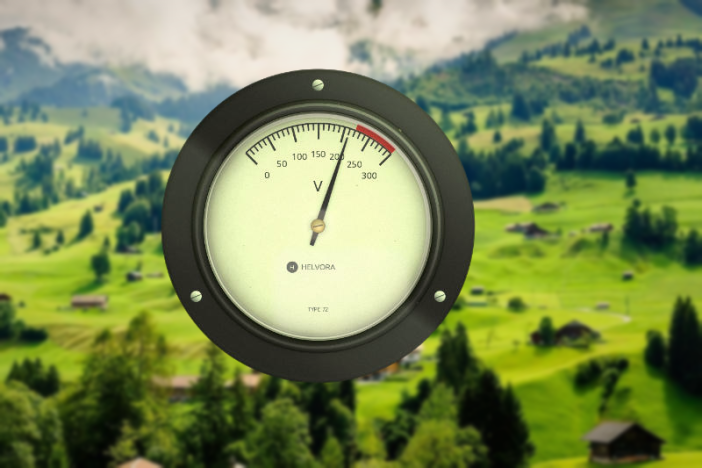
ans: {"value": 210, "unit": "V"}
